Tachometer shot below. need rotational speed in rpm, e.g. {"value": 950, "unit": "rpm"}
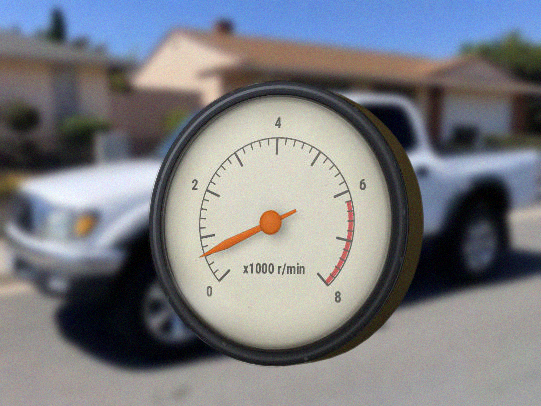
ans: {"value": 600, "unit": "rpm"}
